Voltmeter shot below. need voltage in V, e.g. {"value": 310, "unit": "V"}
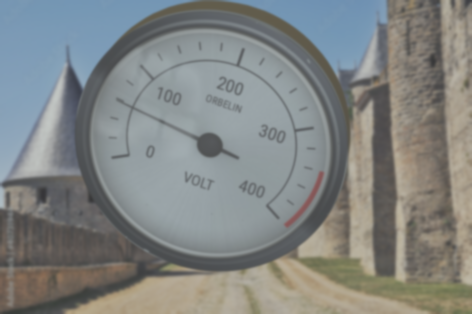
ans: {"value": 60, "unit": "V"}
